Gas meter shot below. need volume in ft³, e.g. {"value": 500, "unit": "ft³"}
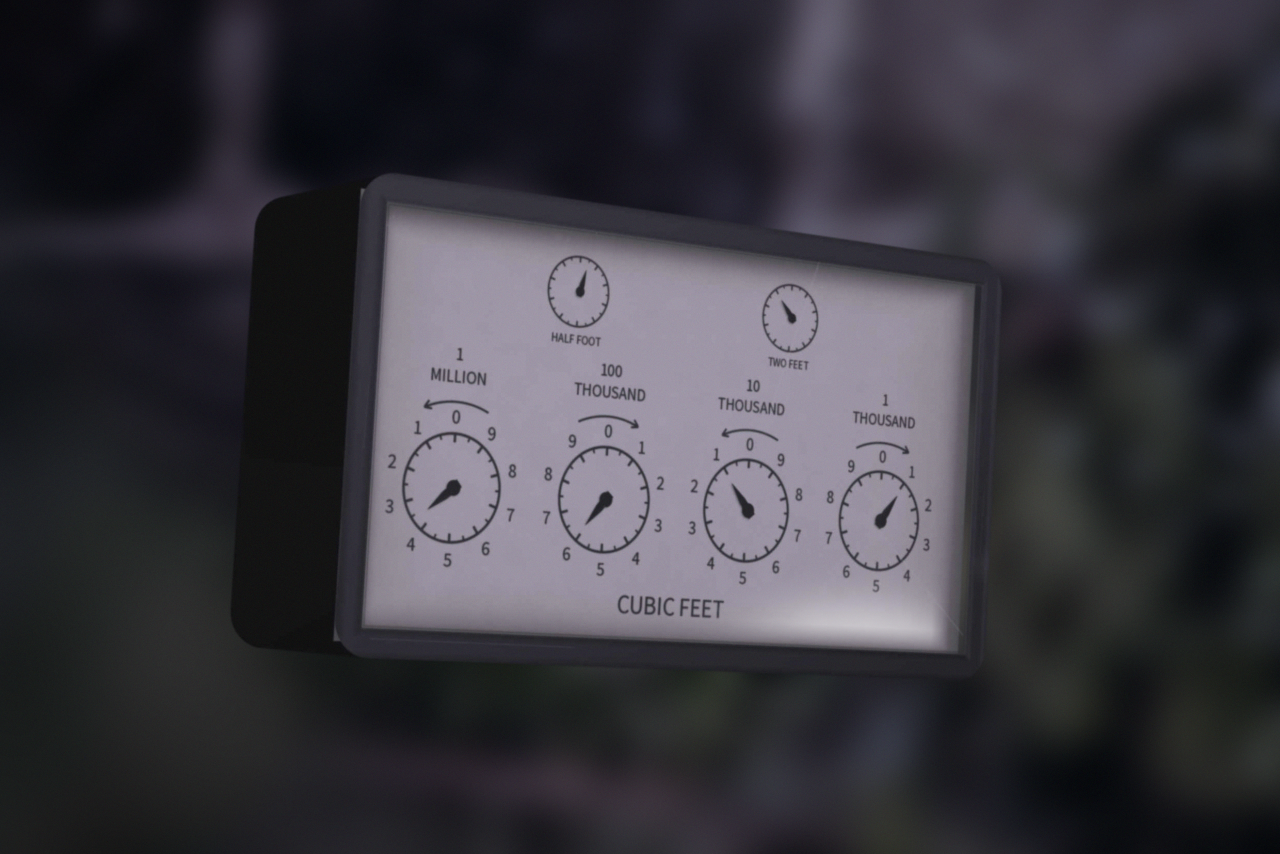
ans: {"value": 361100, "unit": "ft³"}
